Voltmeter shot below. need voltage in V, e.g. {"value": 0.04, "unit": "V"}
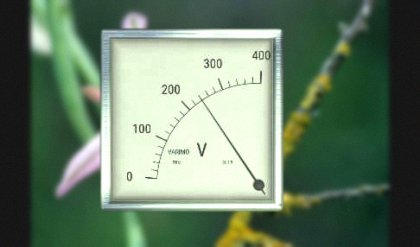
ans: {"value": 240, "unit": "V"}
